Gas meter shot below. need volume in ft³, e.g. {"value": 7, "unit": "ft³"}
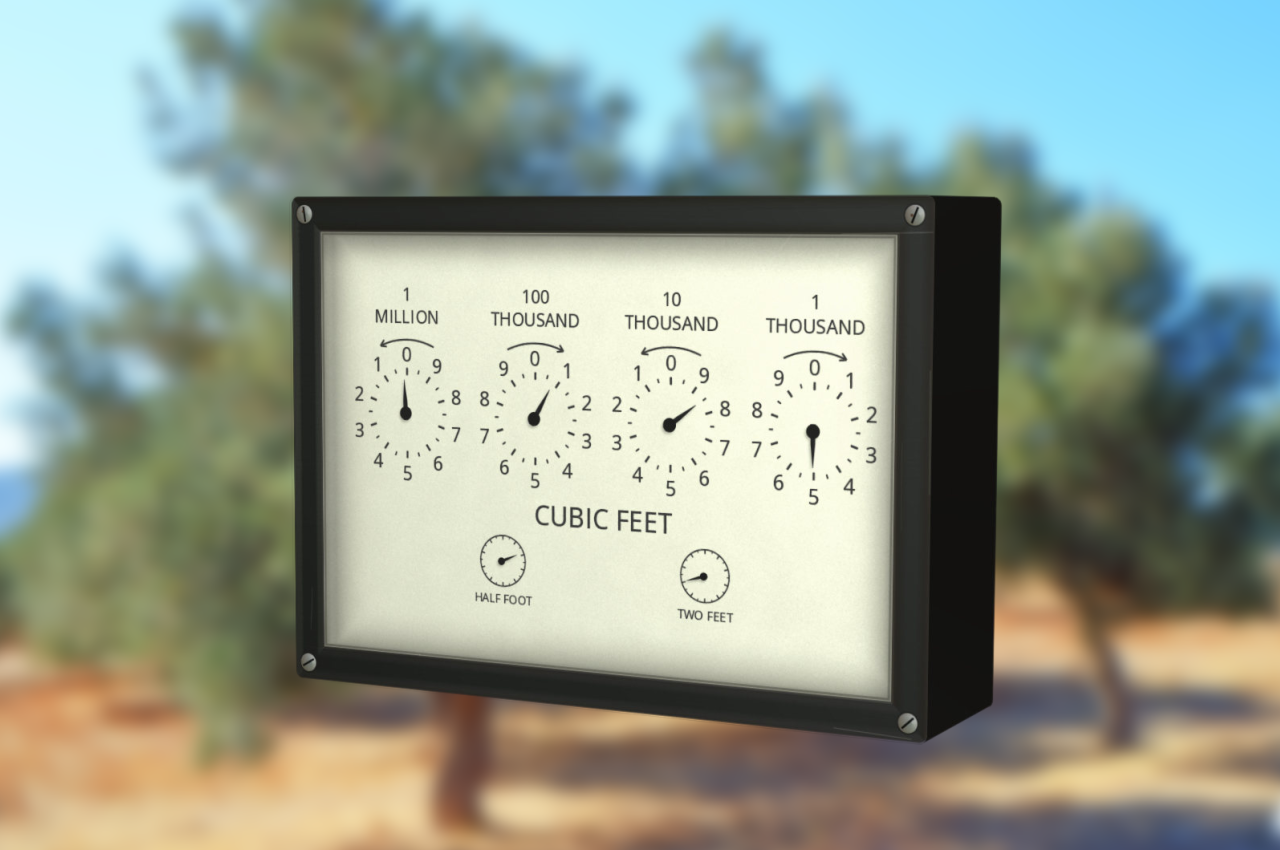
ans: {"value": 8500, "unit": "ft³"}
